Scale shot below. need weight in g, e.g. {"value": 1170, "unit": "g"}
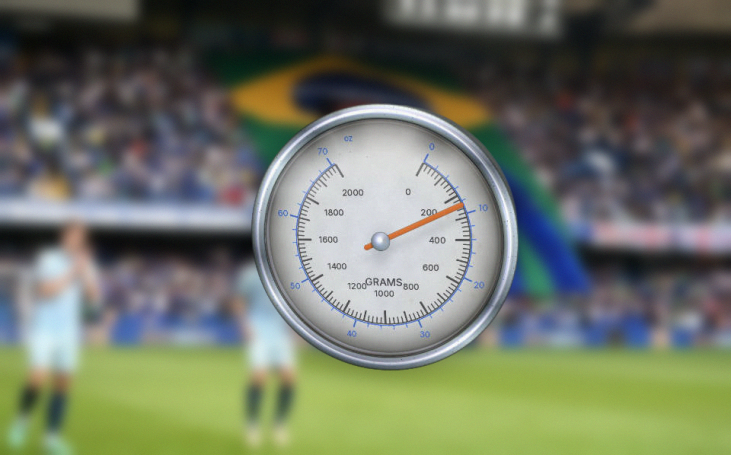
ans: {"value": 240, "unit": "g"}
